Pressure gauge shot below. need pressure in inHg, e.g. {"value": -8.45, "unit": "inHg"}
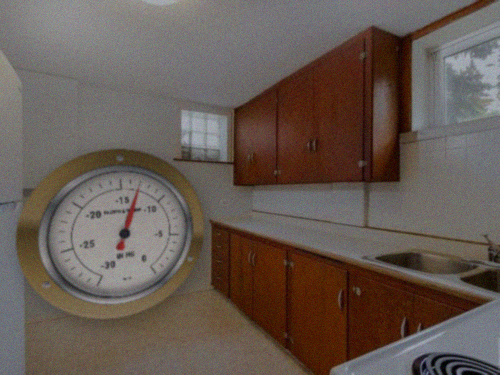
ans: {"value": -13, "unit": "inHg"}
